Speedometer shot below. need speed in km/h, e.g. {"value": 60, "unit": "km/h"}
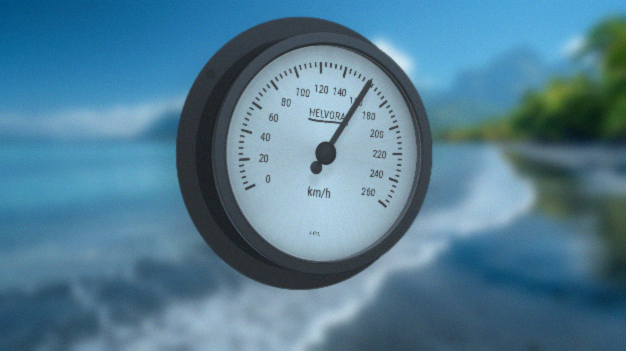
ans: {"value": 160, "unit": "km/h"}
